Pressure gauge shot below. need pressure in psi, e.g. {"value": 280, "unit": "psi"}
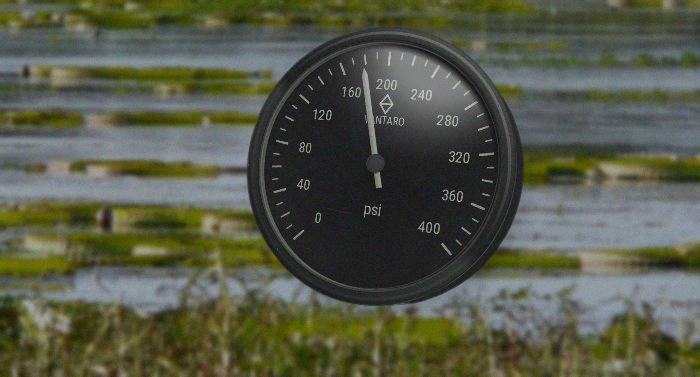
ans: {"value": 180, "unit": "psi"}
